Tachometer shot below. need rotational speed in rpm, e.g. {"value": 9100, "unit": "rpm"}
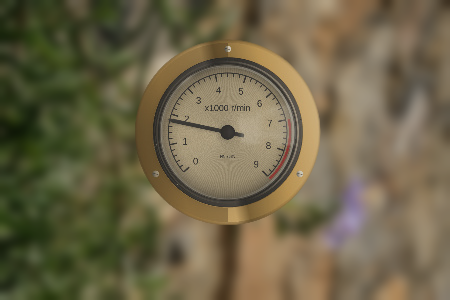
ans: {"value": 1800, "unit": "rpm"}
